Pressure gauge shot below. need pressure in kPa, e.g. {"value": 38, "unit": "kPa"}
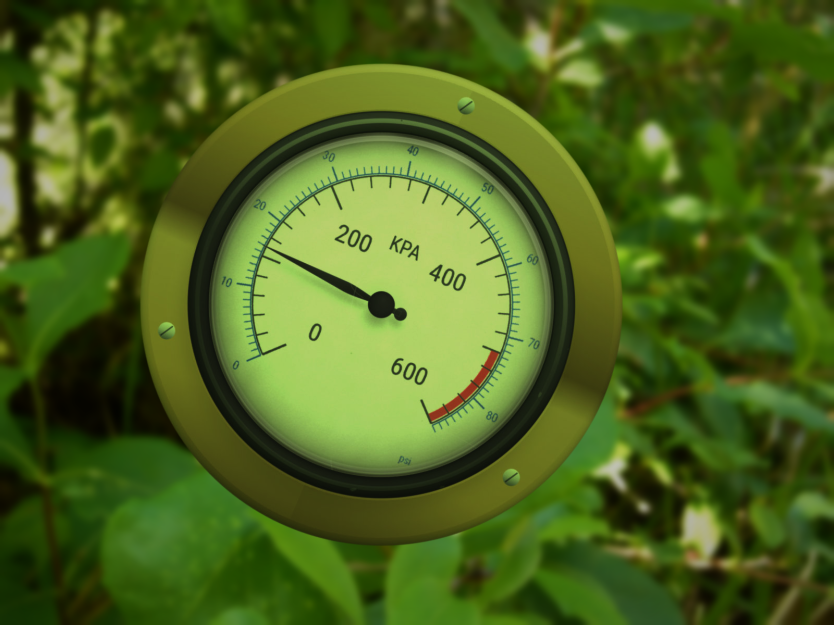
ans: {"value": 110, "unit": "kPa"}
